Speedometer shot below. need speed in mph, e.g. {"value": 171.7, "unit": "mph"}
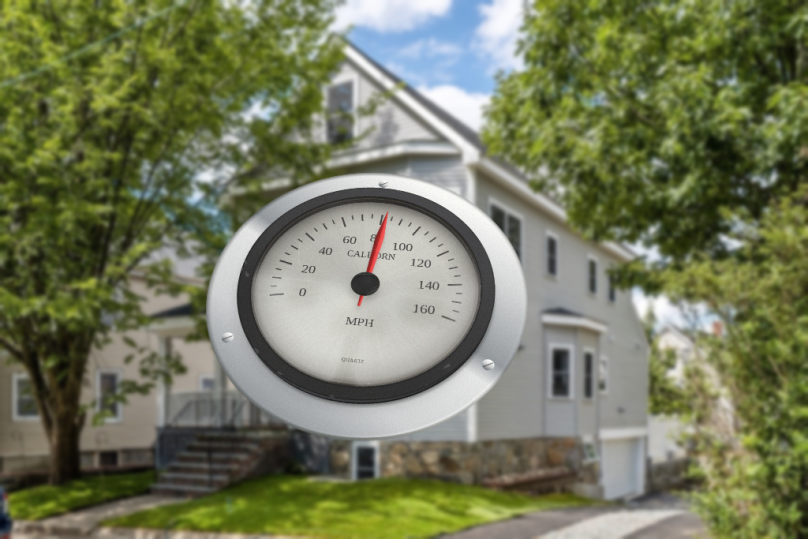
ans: {"value": 82.5, "unit": "mph"}
